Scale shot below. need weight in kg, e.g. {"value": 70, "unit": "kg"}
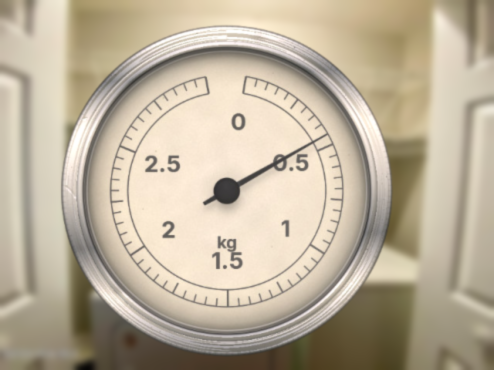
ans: {"value": 0.45, "unit": "kg"}
